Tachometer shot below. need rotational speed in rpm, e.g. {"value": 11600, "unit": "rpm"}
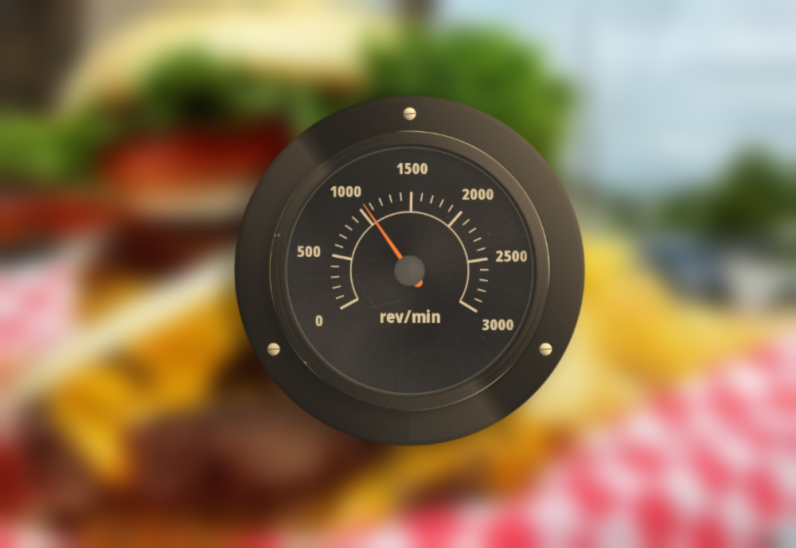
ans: {"value": 1050, "unit": "rpm"}
